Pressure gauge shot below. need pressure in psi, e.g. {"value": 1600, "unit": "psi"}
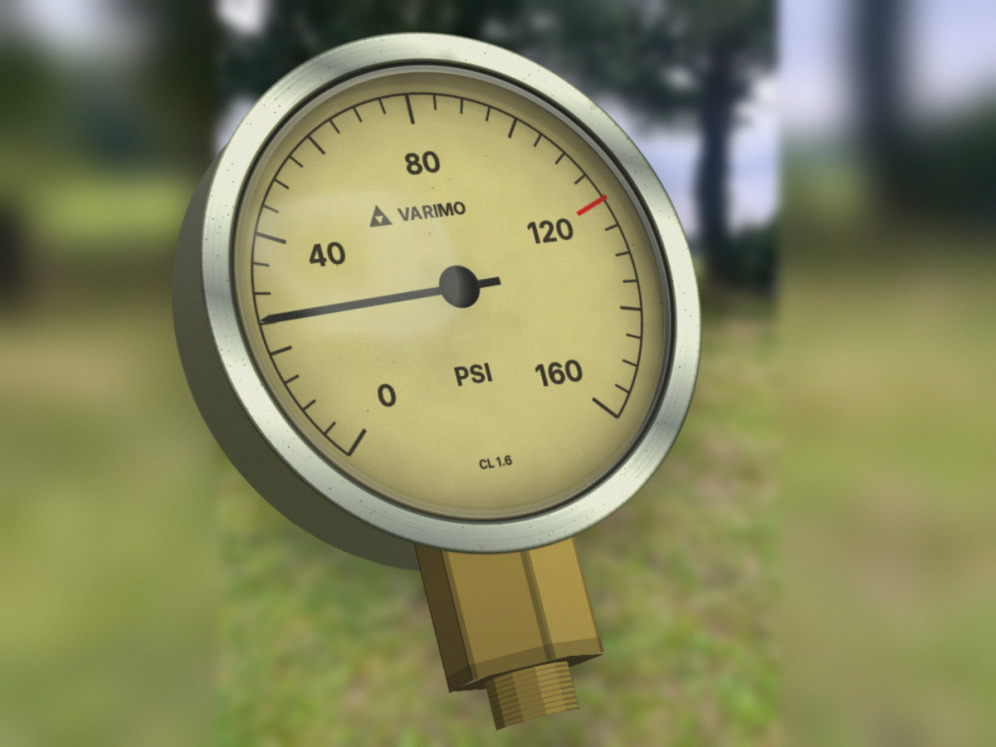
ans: {"value": 25, "unit": "psi"}
